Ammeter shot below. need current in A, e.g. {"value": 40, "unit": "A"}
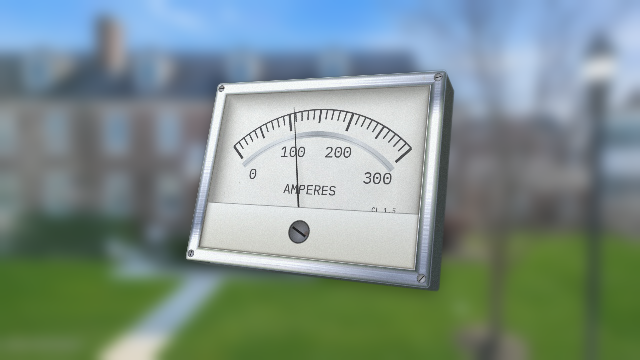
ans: {"value": 110, "unit": "A"}
